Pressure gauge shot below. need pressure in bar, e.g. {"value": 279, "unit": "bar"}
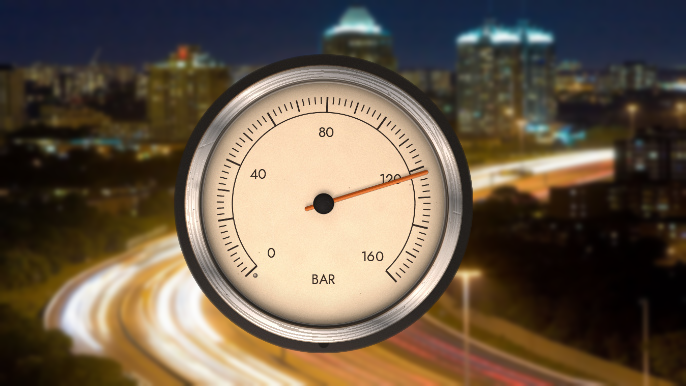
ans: {"value": 122, "unit": "bar"}
